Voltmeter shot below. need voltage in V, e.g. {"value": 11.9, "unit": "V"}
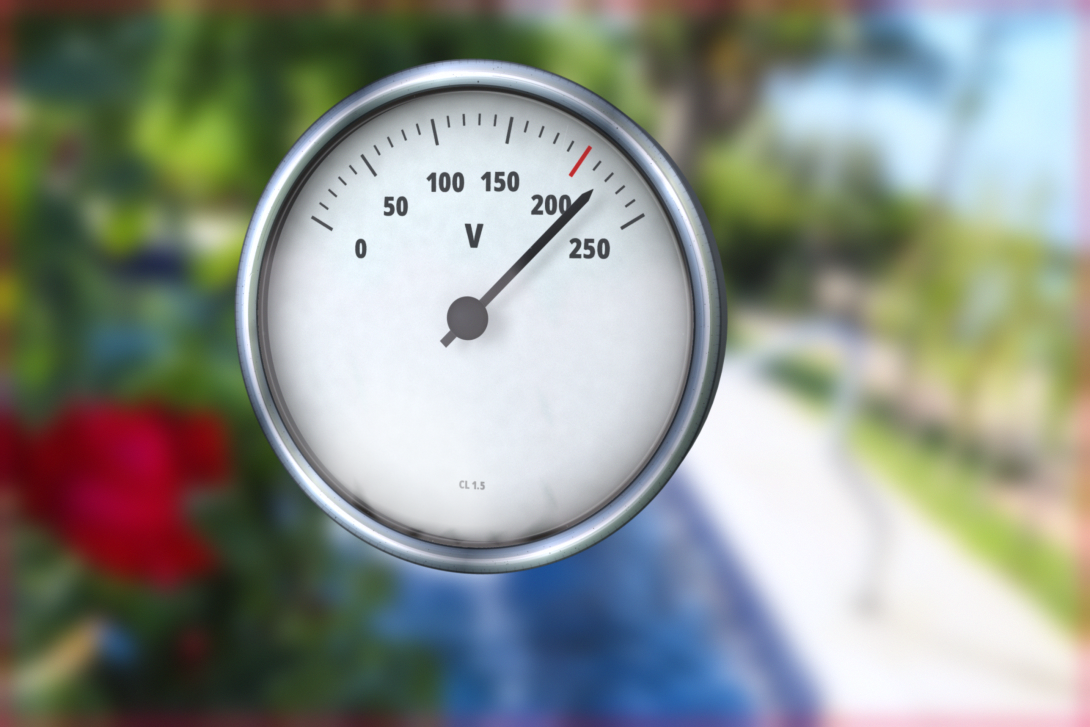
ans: {"value": 220, "unit": "V"}
